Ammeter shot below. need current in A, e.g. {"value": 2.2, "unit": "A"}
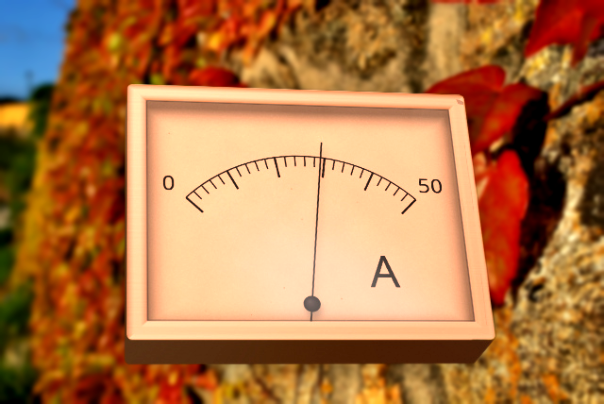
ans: {"value": 29, "unit": "A"}
